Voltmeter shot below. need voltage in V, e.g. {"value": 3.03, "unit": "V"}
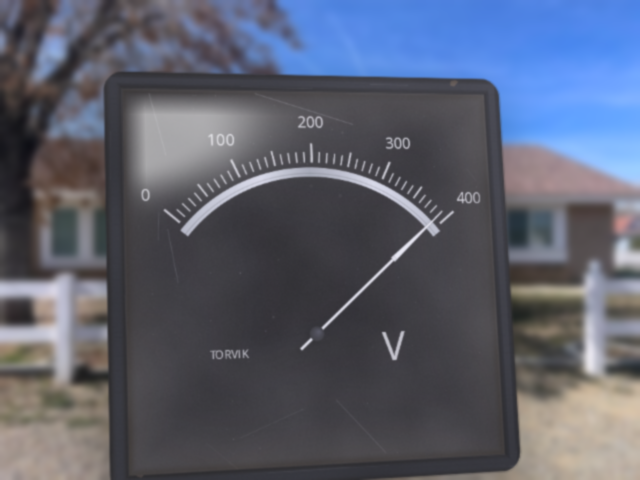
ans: {"value": 390, "unit": "V"}
